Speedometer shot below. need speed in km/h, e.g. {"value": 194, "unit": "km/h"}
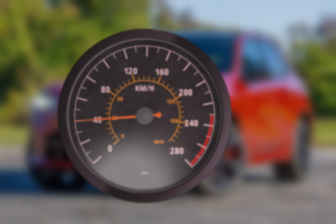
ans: {"value": 40, "unit": "km/h"}
